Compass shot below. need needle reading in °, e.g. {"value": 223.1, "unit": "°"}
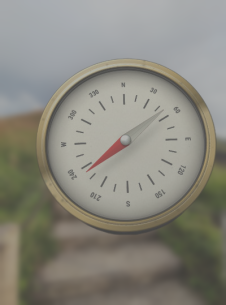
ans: {"value": 232.5, "unit": "°"}
